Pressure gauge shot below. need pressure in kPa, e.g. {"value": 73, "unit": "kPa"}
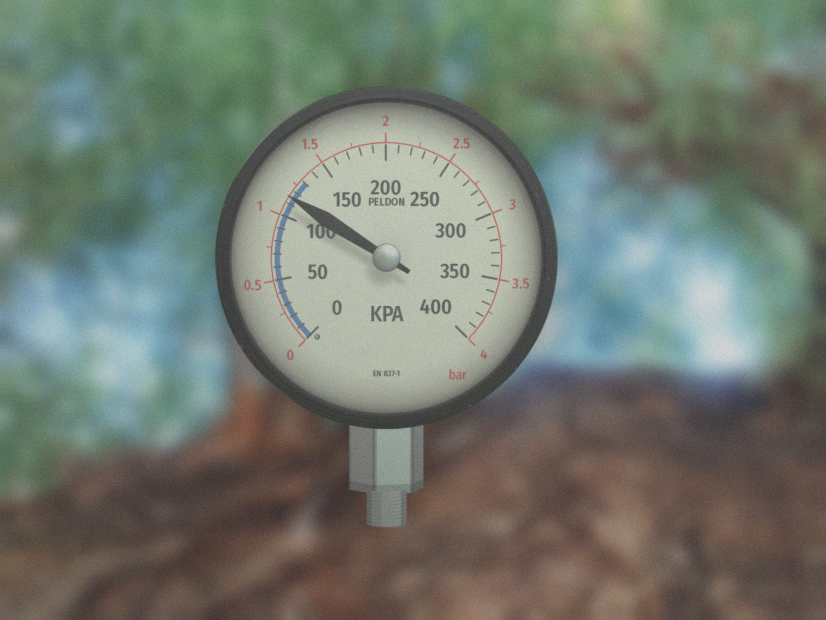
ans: {"value": 115, "unit": "kPa"}
